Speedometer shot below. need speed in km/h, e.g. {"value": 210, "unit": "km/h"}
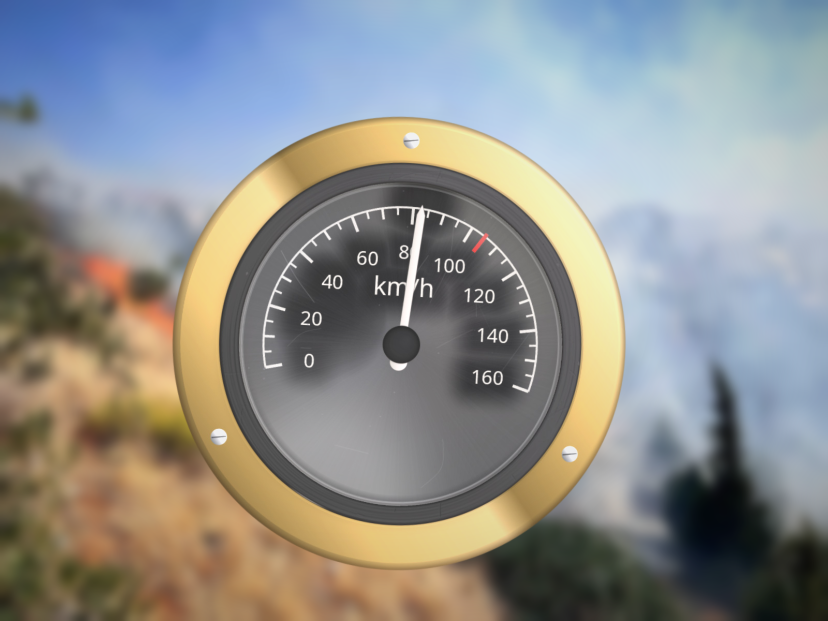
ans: {"value": 82.5, "unit": "km/h"}
